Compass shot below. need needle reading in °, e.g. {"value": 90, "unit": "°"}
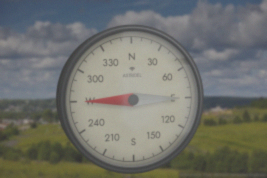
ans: {"value": 270, "unit": "°"}
